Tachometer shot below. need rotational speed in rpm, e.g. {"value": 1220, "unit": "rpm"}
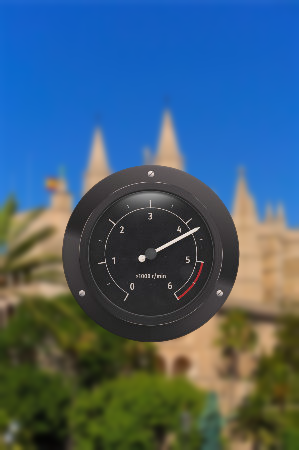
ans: {"value": 4250, "unit": "rpm"}
